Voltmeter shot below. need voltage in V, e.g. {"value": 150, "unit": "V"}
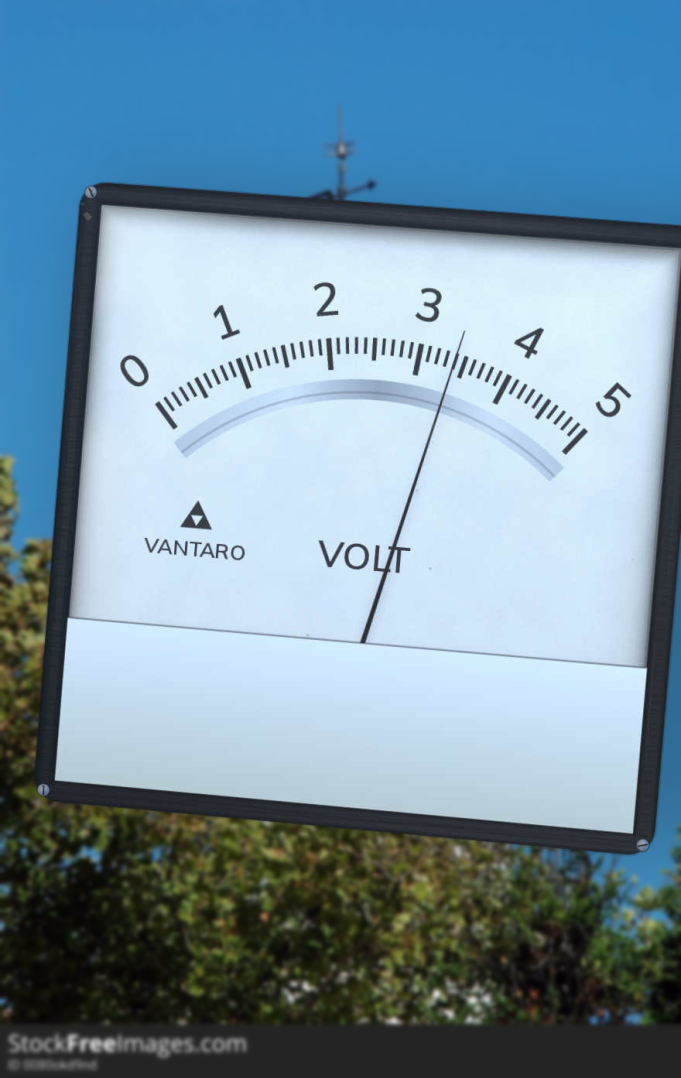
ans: {"value": 3.4, "unit": "V"}
